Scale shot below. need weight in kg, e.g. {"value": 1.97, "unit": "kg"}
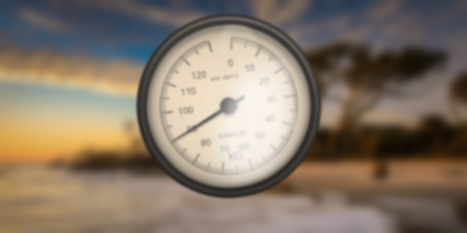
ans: {"value": 90, "unit": "kg"}
